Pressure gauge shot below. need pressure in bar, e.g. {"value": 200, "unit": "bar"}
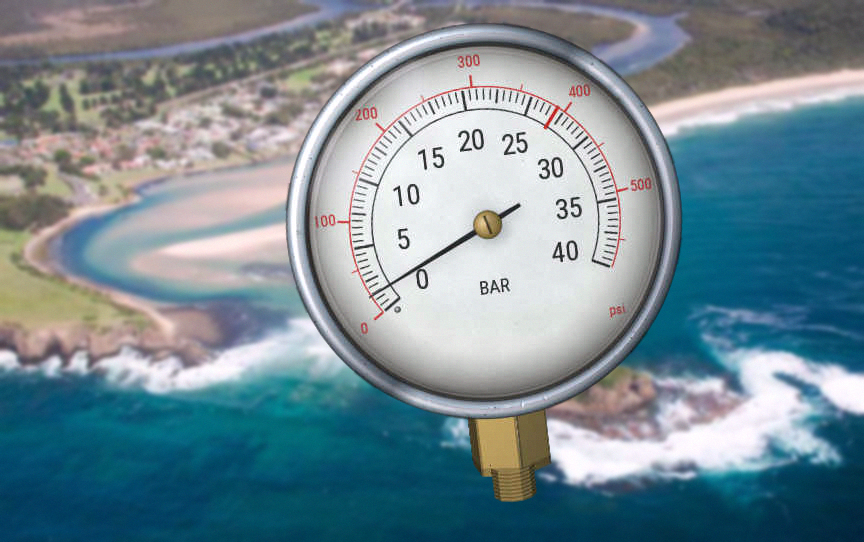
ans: {"value": 1.5, "unit": "bar"}
